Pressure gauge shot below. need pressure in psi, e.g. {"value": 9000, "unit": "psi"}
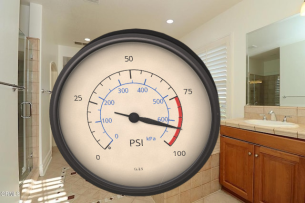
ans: {"value": 90, "unit": "psi"}
